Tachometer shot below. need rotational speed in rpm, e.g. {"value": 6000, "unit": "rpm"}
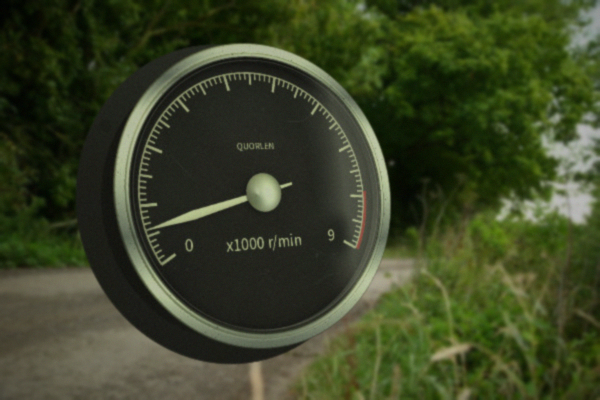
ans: {"value": 600, "unit": "rpm"}
